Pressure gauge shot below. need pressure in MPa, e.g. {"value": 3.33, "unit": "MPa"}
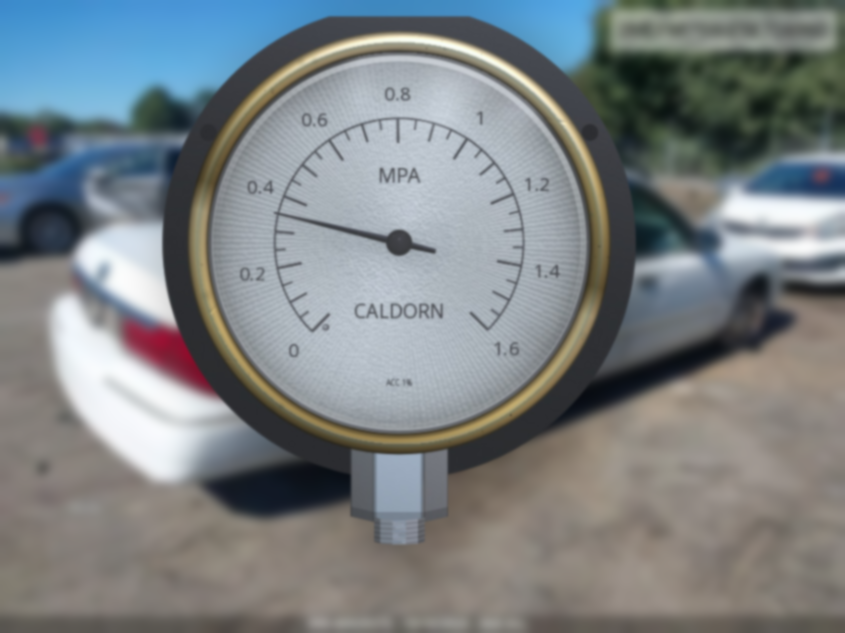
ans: {"value": 0.35, "unit": "MPa"}
